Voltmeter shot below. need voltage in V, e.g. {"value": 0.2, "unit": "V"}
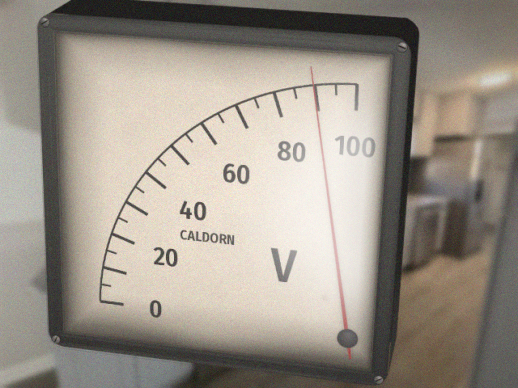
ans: {"value": 90, "unit": "V"}
